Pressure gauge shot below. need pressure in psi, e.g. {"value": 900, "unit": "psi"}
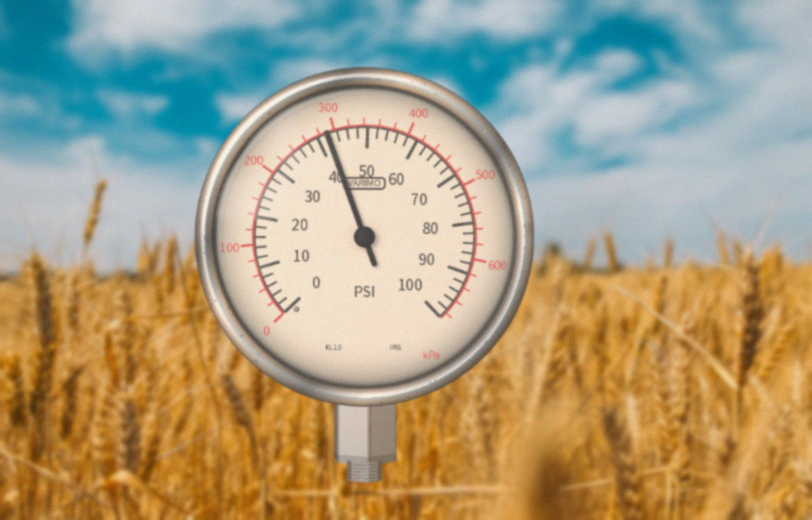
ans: {"value": 42, "unit": "psi"}
